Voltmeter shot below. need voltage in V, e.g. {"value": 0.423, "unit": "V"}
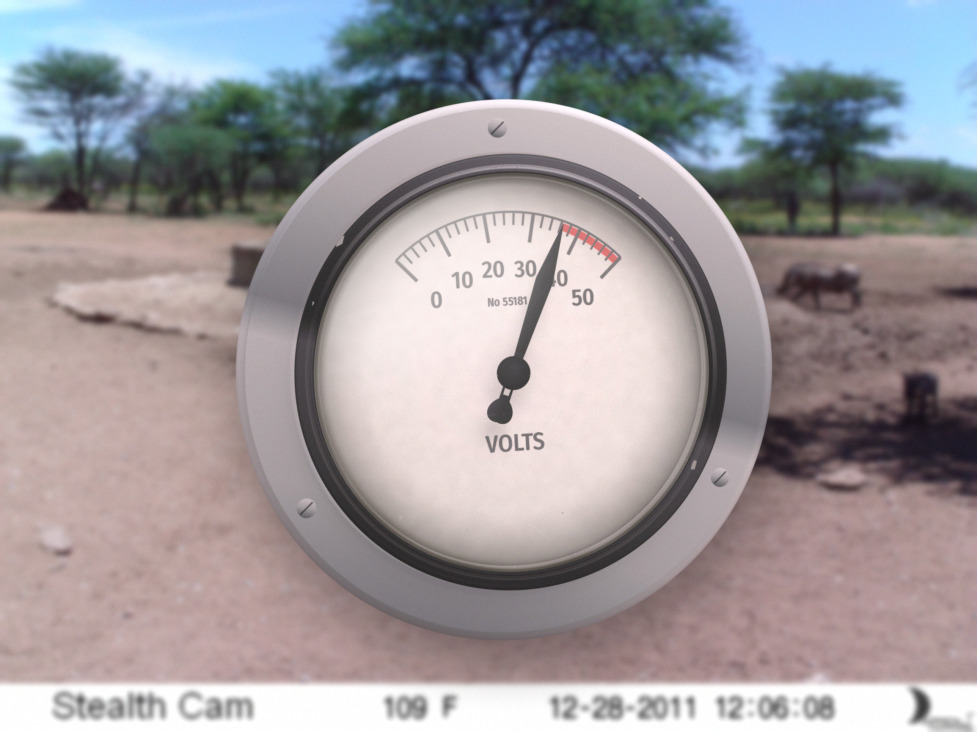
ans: {"value": 36, "unit": "V"}
